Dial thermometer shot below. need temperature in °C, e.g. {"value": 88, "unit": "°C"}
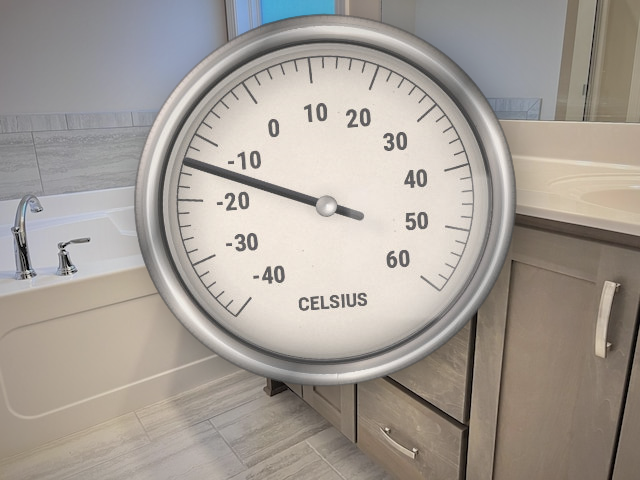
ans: {"value": -14, "unit": "°C"}
